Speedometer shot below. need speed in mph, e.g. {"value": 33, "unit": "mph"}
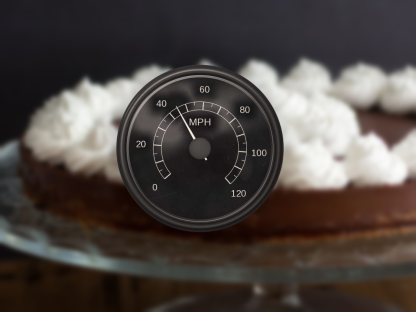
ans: {"value": 45, "unit": "mph"}
